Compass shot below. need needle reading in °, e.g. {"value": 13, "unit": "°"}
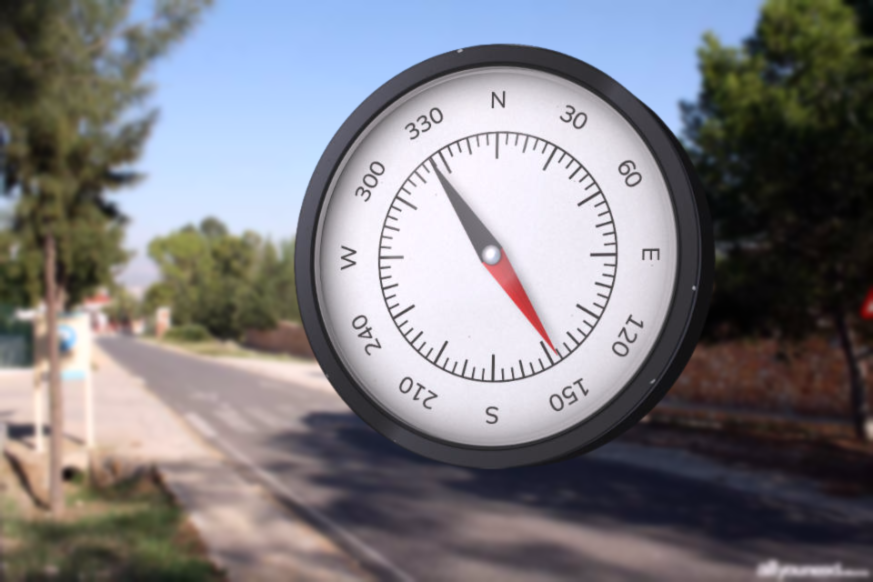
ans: {"value": 145, "unit": "°"}
